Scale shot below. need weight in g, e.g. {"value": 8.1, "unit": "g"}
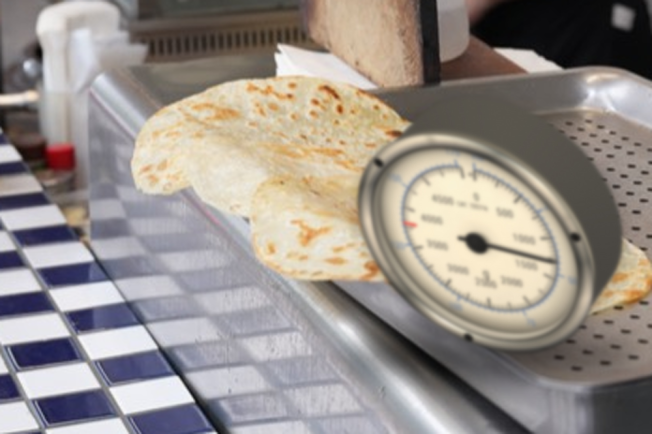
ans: {"value": 1250, "unit": "g"}
